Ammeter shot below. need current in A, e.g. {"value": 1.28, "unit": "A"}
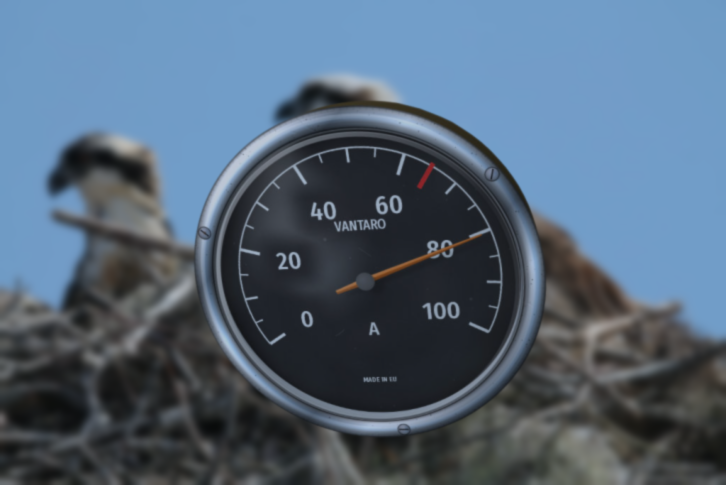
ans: {"value": 80, "unit": "A"}
